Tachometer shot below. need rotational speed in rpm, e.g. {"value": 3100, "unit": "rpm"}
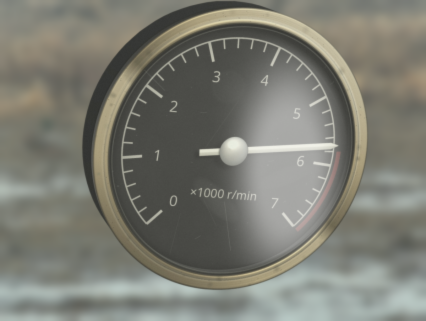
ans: {"value": 5700, "unit": "rpm"}
